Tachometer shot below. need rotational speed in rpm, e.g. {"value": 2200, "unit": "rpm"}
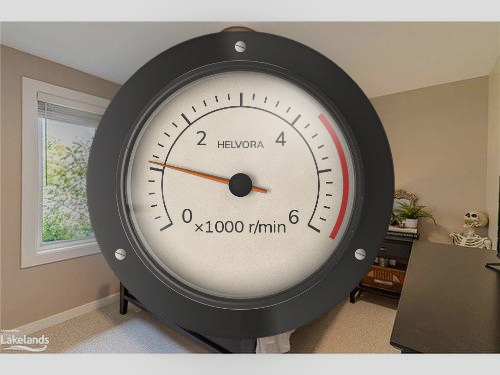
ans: {"value": 1100, "unit": "rpm"}
